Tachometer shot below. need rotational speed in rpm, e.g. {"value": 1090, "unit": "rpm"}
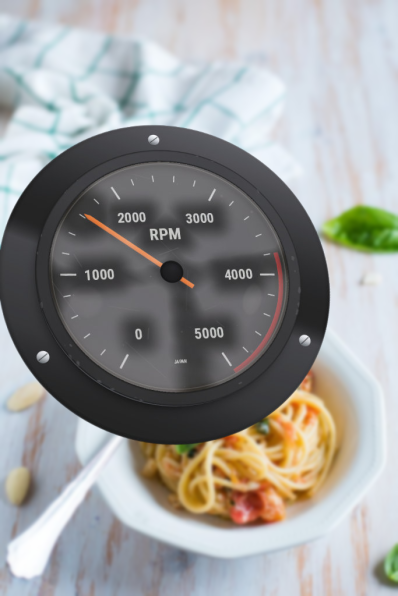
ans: {"value": 1600, "unit": "rpm"}
